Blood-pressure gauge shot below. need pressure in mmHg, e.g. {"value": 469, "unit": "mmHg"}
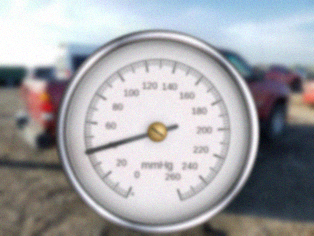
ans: {"value": 40, "unit": "mmHg"}
